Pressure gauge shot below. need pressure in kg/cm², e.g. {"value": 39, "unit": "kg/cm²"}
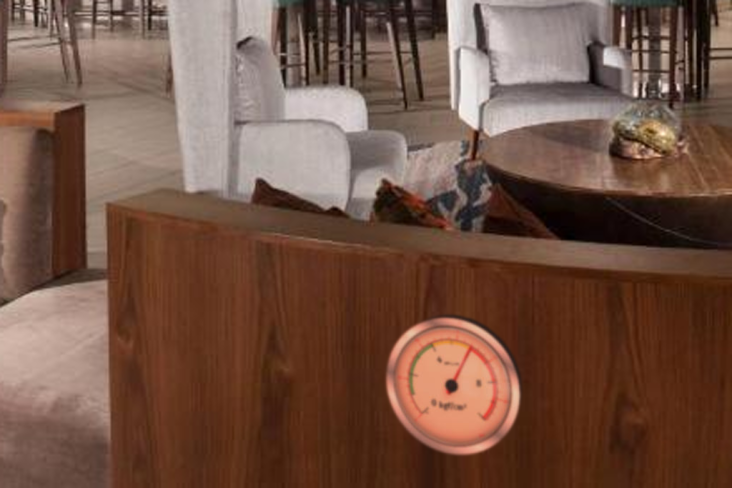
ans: {"value": 6, "unit": "kg/cm²"}
